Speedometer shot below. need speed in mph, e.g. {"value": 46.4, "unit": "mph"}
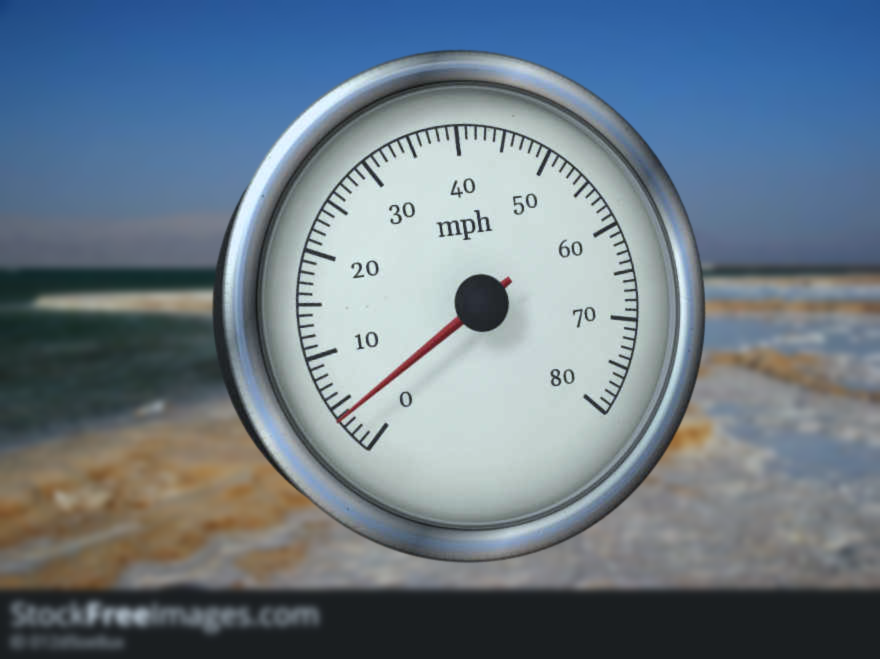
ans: {"value": 4, "unit": "mph"}
